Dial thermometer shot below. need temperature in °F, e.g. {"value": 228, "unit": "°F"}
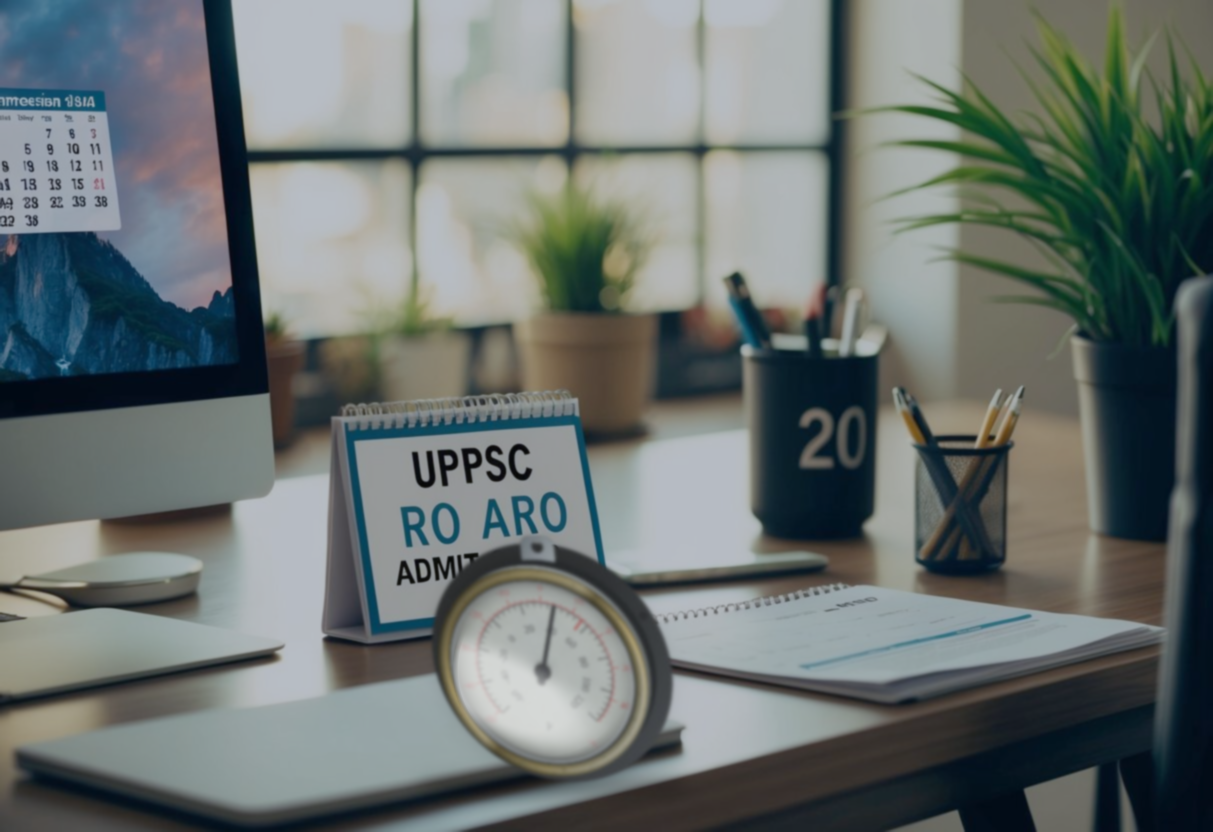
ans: {"value": 40, "unit": "°F"}
